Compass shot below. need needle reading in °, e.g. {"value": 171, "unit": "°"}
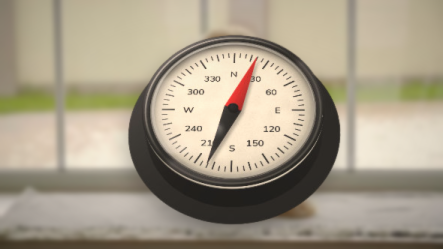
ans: {"value": 20, "unit": "°"}
